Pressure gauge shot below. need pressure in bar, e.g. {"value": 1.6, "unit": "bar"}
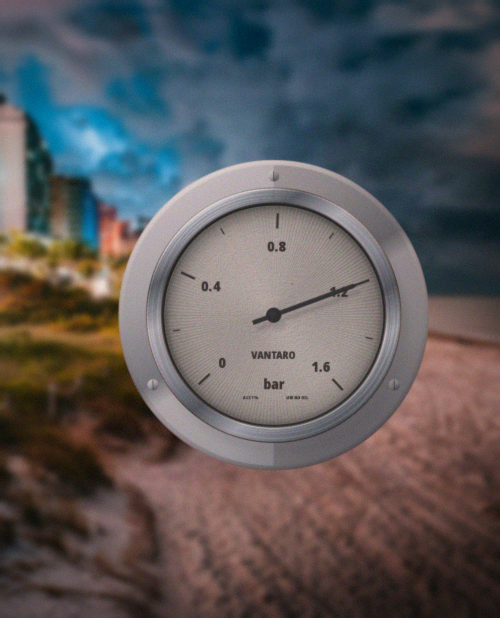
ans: {"value": 1.2, "unit": "bar"}
